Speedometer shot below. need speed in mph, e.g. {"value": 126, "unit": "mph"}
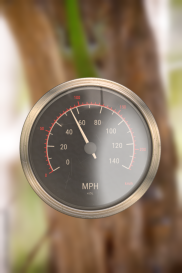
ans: {"value": 55, "unit": "mph"}
